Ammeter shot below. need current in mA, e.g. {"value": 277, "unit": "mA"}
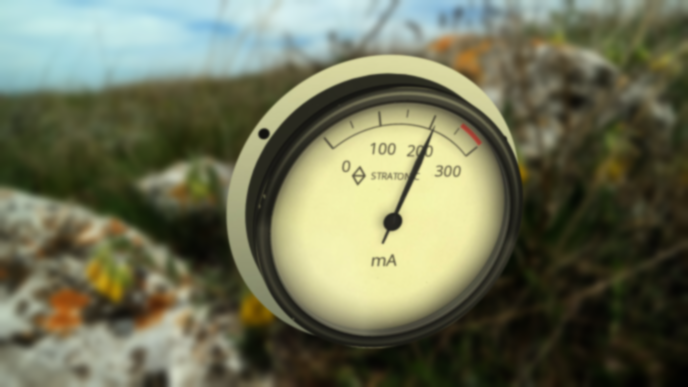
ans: {"value": 200, "unit": "mA"}
